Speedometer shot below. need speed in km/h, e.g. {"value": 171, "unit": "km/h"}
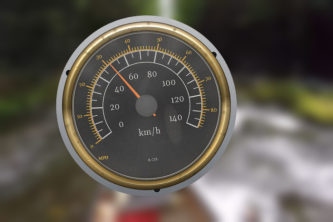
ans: {"value": 50, "unit": "km/h"}
